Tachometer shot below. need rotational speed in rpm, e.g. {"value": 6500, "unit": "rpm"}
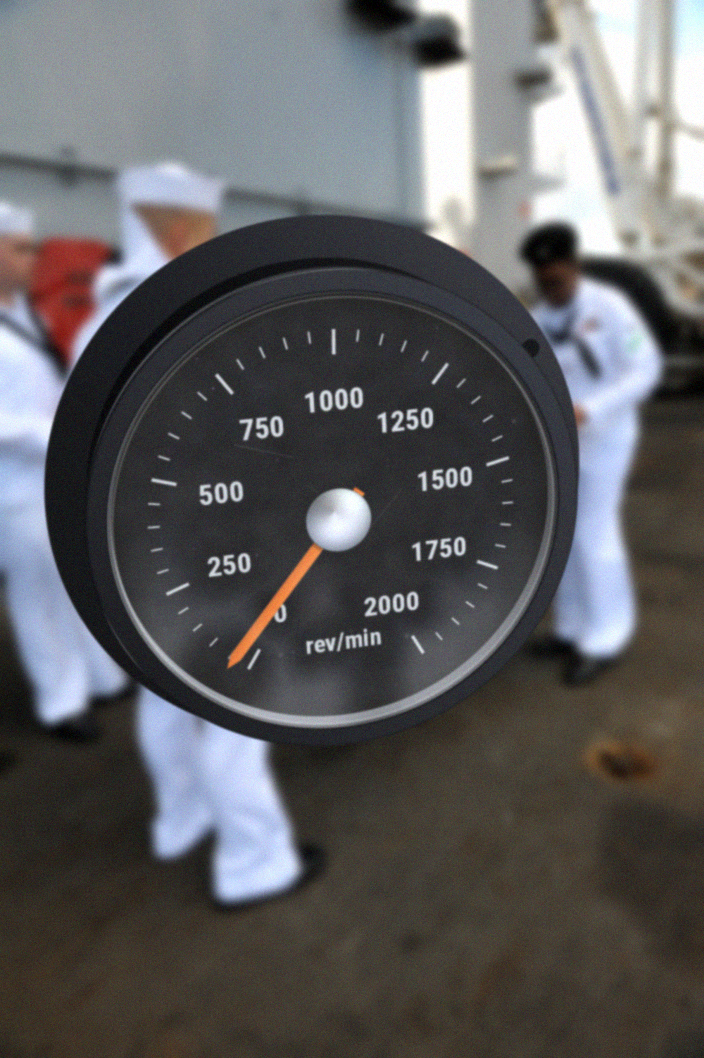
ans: {"value": 50, "unit": "rpm"}
